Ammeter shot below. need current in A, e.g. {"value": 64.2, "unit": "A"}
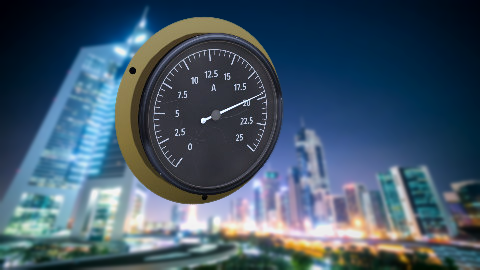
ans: {"value": 19.5, "unit": "A"}
